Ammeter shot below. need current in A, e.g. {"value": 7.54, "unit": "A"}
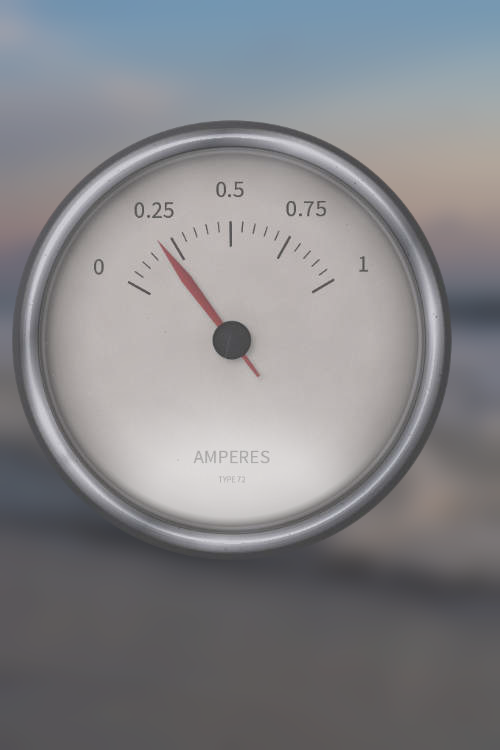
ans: {"value": 0.2, "unit": "A"}
